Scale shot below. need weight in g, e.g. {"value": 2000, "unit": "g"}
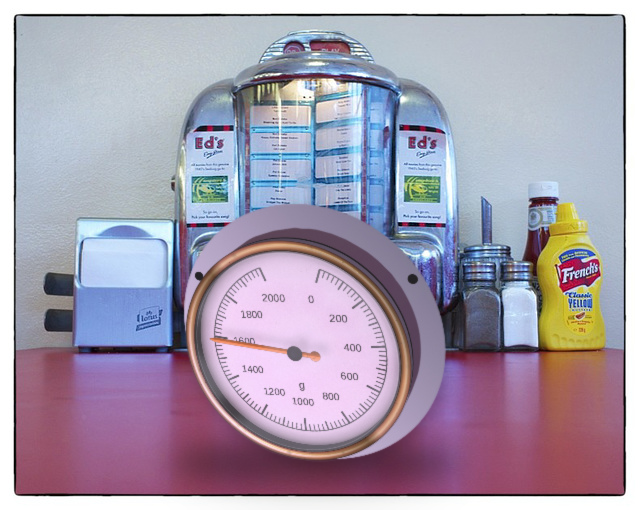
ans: {"value": 1600, "unit": "g"}
